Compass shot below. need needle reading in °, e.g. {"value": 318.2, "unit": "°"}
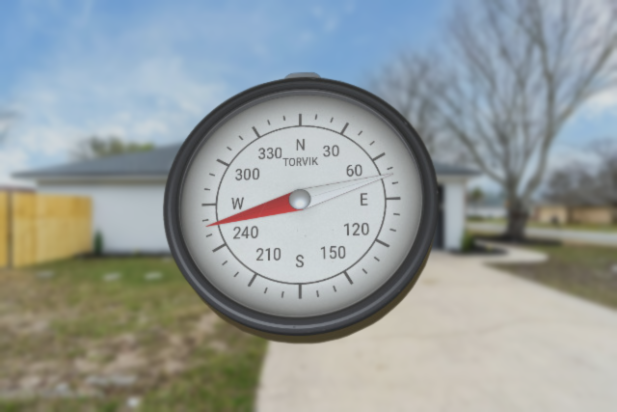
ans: {"value": 255, "unit": "°"}
